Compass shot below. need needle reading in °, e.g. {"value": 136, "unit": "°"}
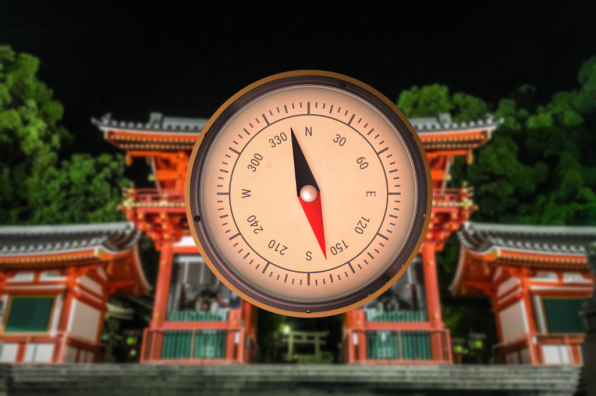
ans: {"value": 165, "unit": "°"}
